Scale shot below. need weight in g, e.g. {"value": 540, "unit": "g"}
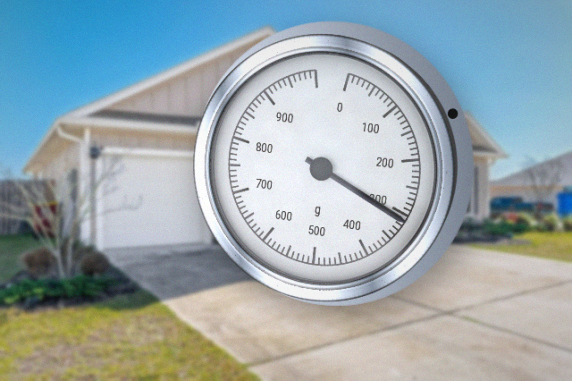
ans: {"value": 310, "unit": "g"}
